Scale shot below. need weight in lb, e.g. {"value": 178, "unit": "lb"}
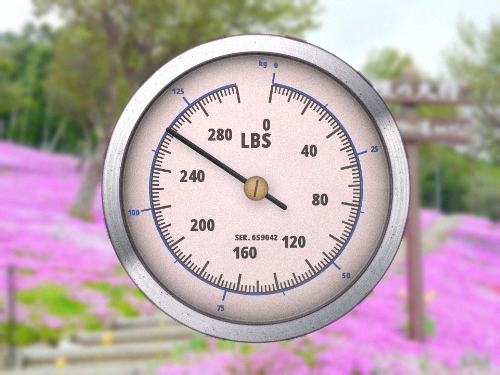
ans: {"value": 260, "unit": "lb"}
